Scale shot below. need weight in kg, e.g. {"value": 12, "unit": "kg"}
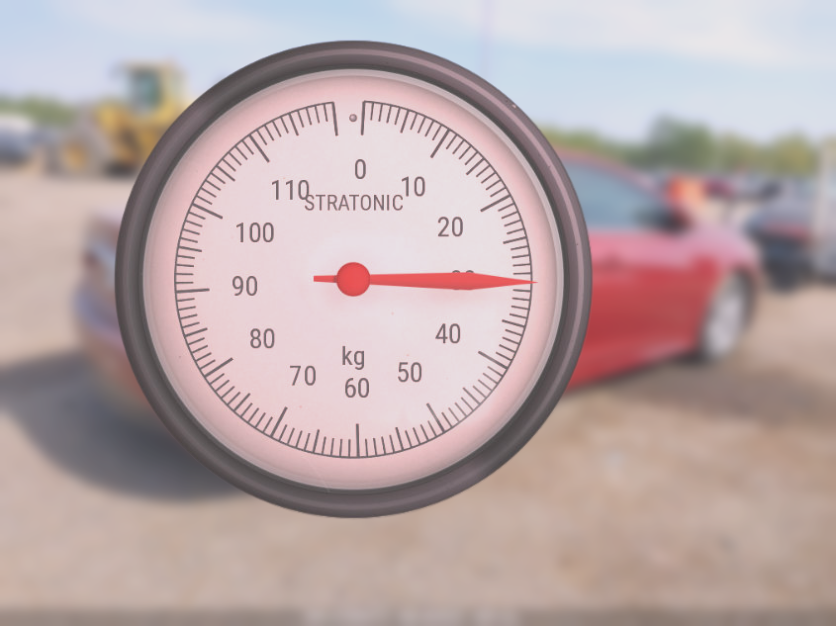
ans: {"value": 30, "unit": "kg"}
